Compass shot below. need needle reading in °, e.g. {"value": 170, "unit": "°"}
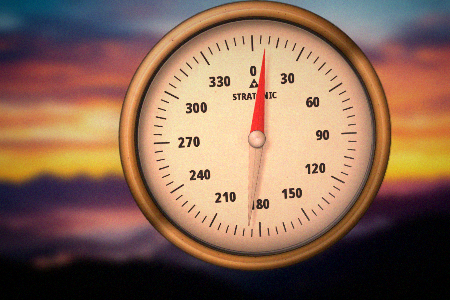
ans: {"value": 7.5, "unit": "°"}
